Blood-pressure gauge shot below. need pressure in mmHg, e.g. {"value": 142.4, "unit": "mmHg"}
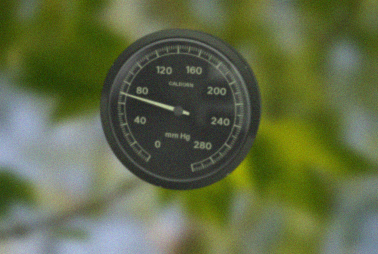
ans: {"value": 70, "unit": "mmHg"}
